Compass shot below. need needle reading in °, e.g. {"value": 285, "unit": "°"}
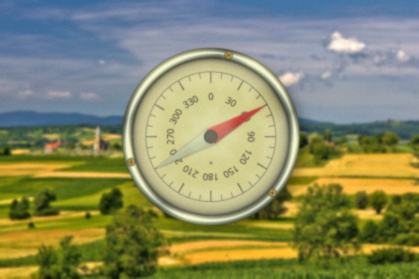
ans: {"value": 60, "unit": "°"}
